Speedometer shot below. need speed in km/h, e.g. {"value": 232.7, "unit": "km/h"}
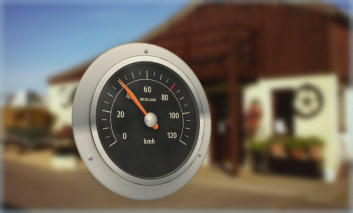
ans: {"value": 40, "unit": "km/h"}
